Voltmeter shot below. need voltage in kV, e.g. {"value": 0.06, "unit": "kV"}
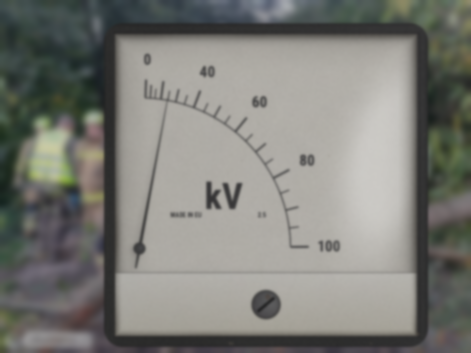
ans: {"value": 25, "unit": "kV"}
